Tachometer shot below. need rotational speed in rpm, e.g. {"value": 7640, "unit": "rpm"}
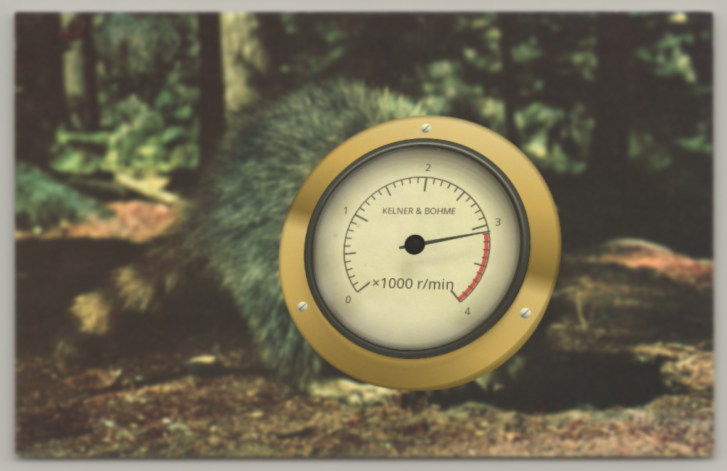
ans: {"value": 3100, "unit": "rpm"}
